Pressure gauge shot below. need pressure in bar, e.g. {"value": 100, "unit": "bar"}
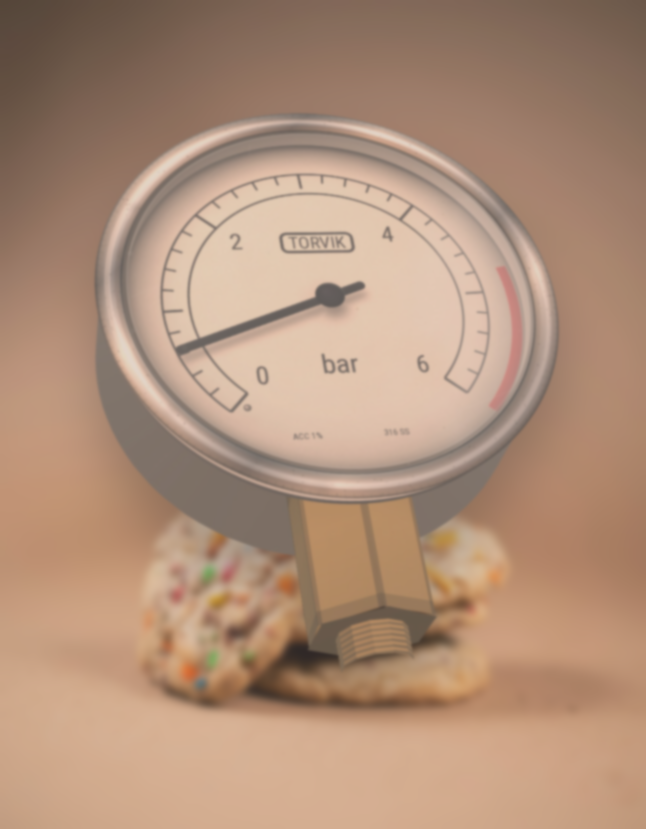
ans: {"value": 0.6, "unit": "bar"}
